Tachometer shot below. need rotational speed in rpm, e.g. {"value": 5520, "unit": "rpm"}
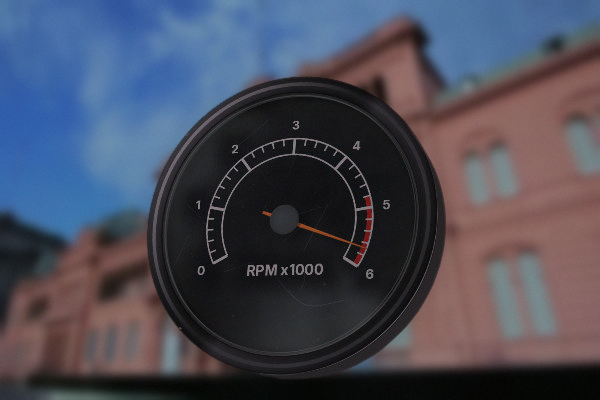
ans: {"value": 5700, "unit": "rpm"}
